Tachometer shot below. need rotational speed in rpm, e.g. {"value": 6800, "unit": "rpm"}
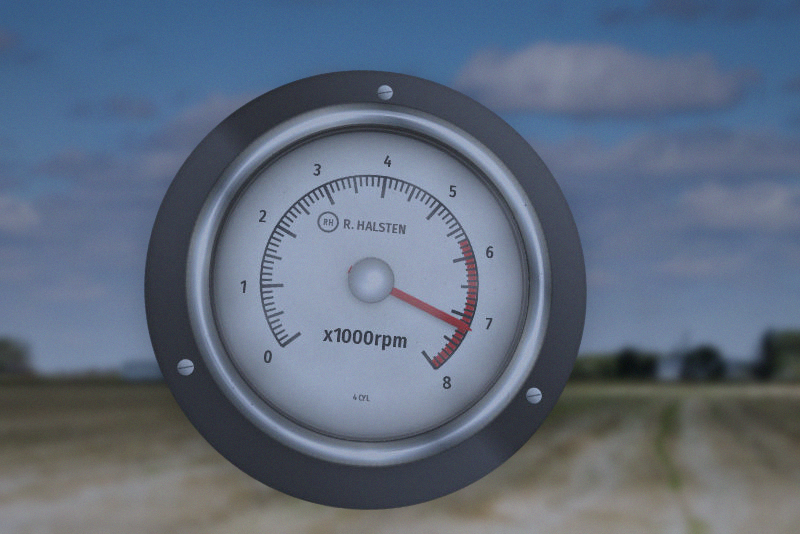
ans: {"value": 7200, "unit": "rpm"}
